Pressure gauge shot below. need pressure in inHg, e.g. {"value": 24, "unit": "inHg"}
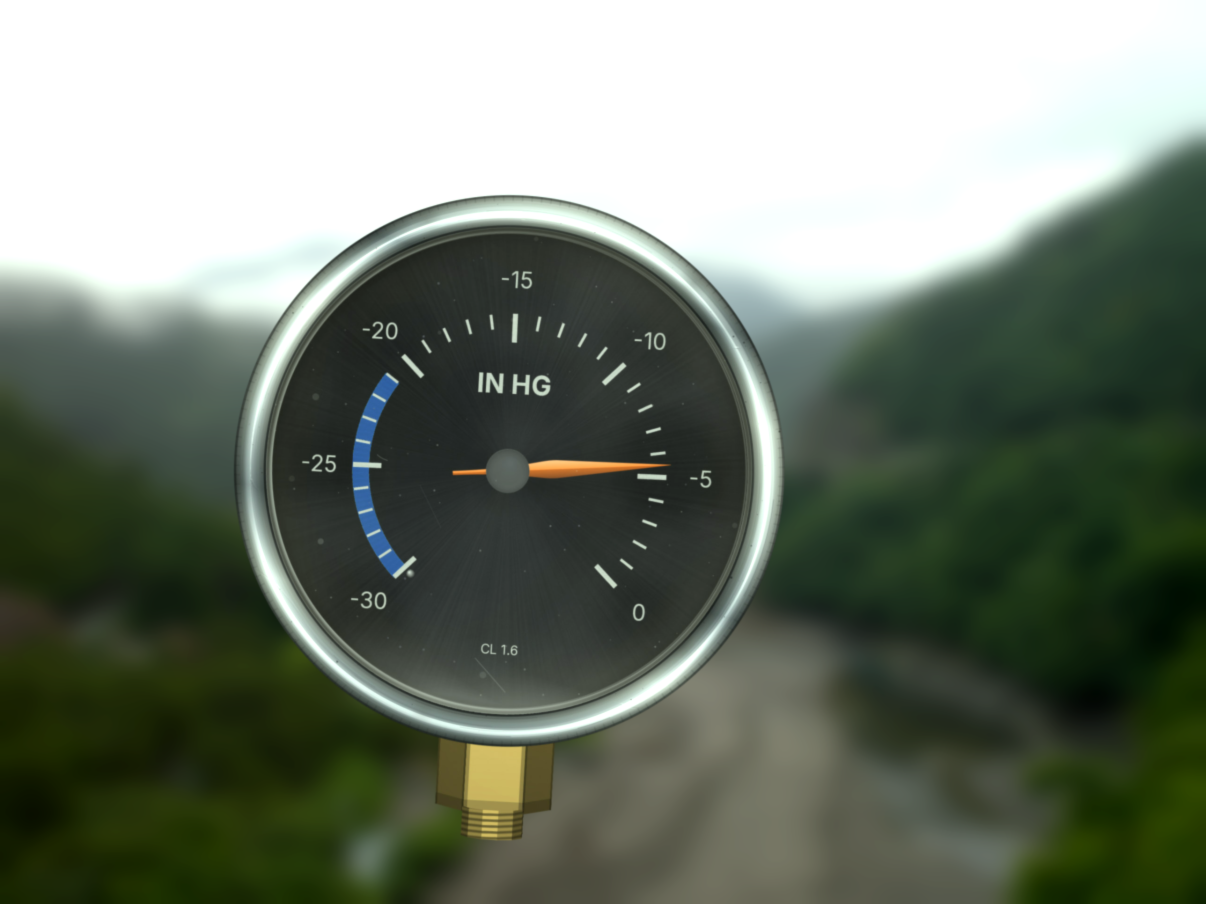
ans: {"value": -5.5, "unit": "inHg"}
